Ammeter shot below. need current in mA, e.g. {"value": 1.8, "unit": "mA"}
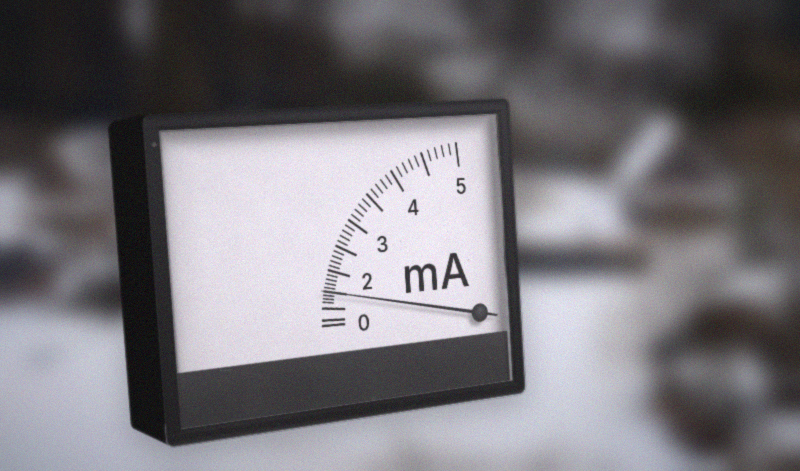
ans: {"value": 1.5, "unit": "mA"}
